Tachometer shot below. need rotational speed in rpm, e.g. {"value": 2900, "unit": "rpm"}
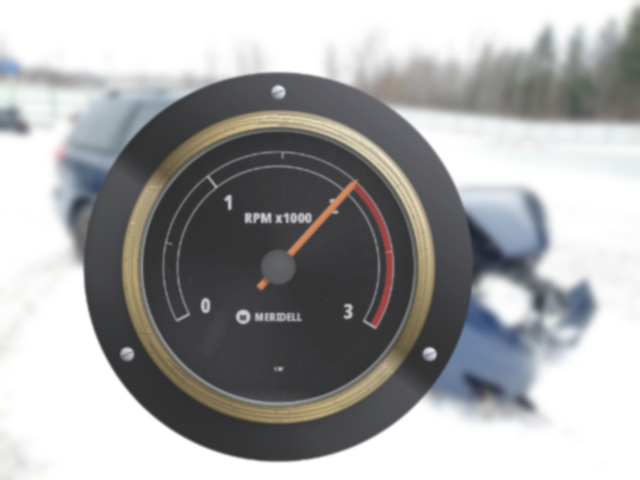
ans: {"value": 2000, "unit": "rpm"}
